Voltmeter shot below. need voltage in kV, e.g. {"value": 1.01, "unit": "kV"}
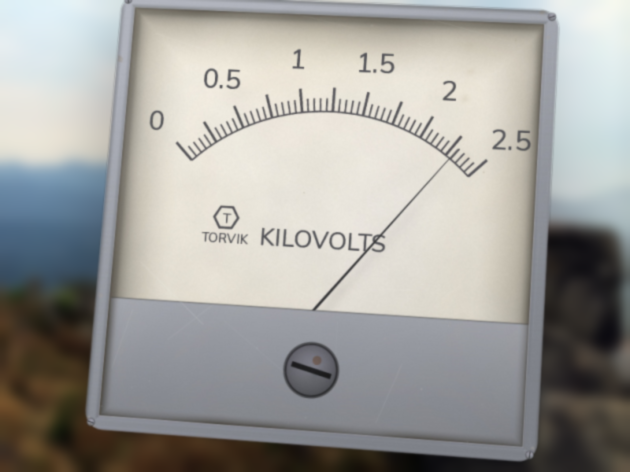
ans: {"value": 2.3, "unit": "kV"}
